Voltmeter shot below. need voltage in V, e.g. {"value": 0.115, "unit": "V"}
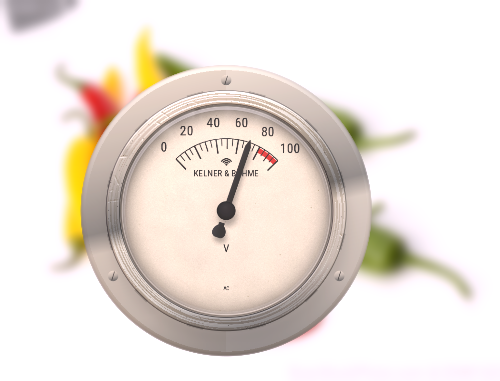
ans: {"value": 70, "unit": "V"}
